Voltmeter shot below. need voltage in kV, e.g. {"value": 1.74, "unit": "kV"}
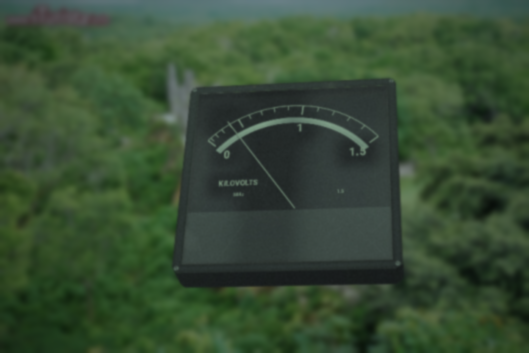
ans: {"value": 0.4, "unit": "kV"}
